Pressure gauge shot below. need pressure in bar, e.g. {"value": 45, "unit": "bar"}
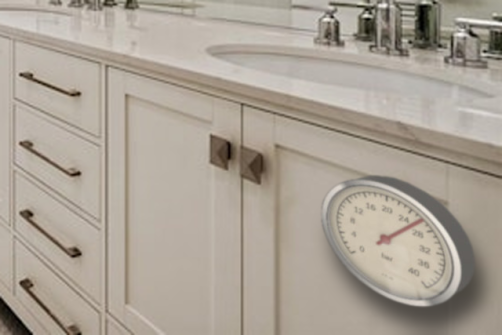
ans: {"value": 26, "unit": "bar"}
